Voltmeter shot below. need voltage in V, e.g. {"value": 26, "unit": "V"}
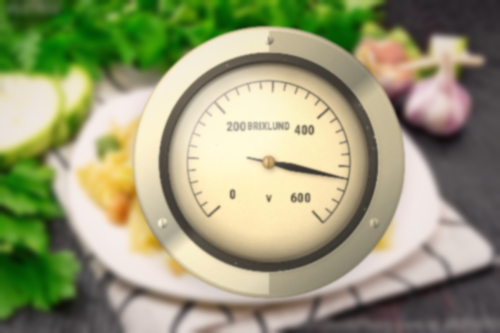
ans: {"value": 520, "unit": "V"}
